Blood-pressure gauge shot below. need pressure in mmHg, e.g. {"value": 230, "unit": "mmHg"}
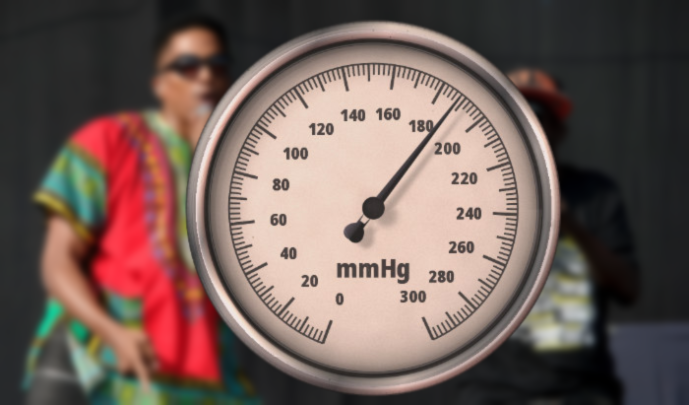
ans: {"value": 188, "unit": "mmHg"}
